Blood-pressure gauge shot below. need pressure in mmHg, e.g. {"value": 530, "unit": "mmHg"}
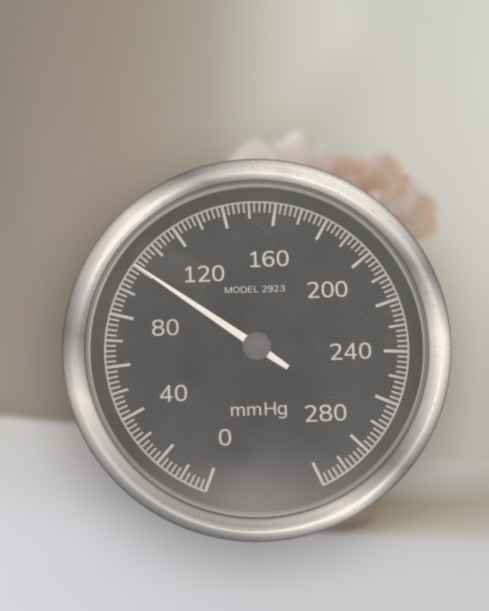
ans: {"value": 100, "unit": "mmHg"}
